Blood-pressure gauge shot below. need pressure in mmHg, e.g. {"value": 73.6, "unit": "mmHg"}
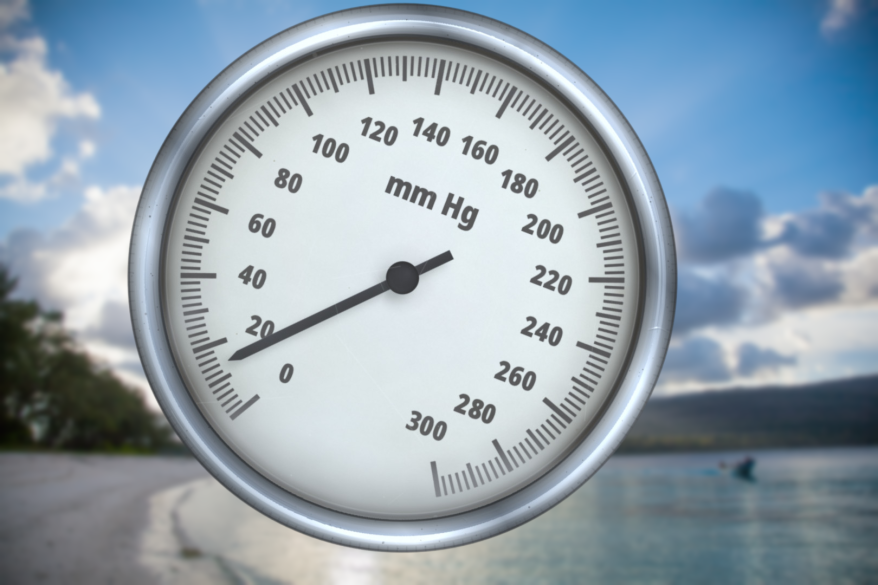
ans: {"value": 14, "unit": "mmHg"}
